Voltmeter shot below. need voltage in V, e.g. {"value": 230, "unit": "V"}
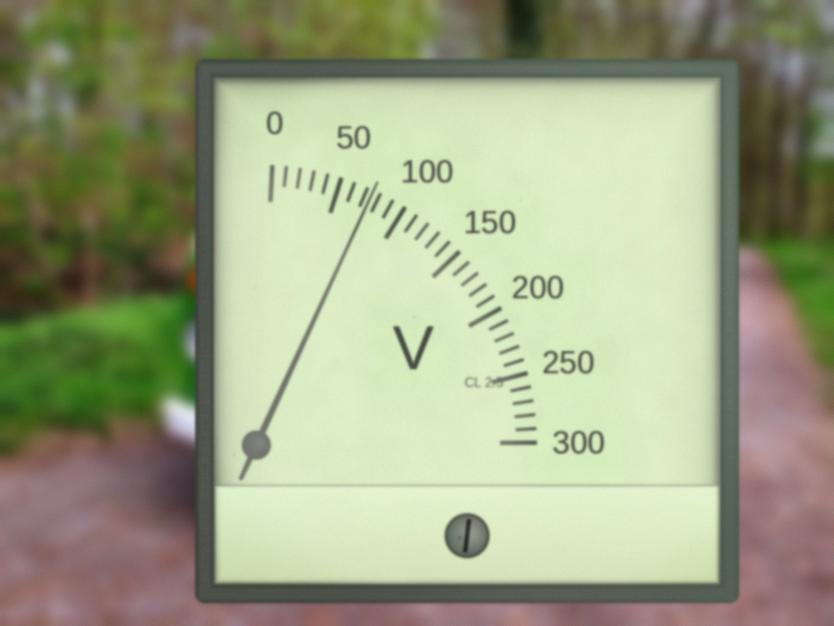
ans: {"value": 75, "unit": "V"}
